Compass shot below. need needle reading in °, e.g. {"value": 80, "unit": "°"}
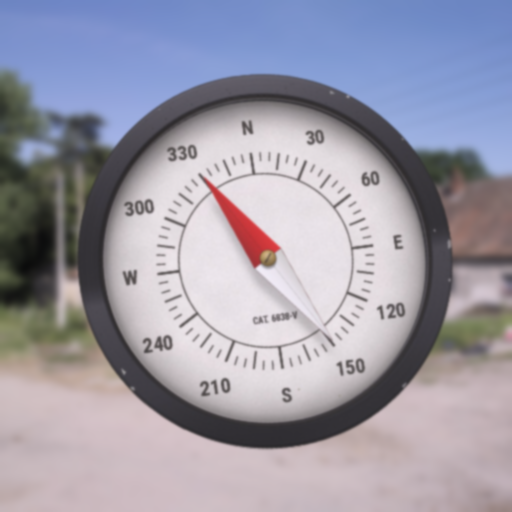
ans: {"value": 330, "unit": "°"}
